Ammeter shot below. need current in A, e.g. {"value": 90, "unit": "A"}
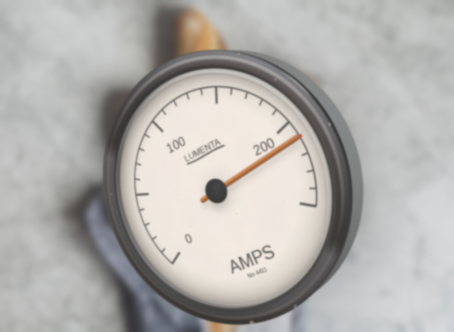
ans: {"value": 210, "unit": "A"}
